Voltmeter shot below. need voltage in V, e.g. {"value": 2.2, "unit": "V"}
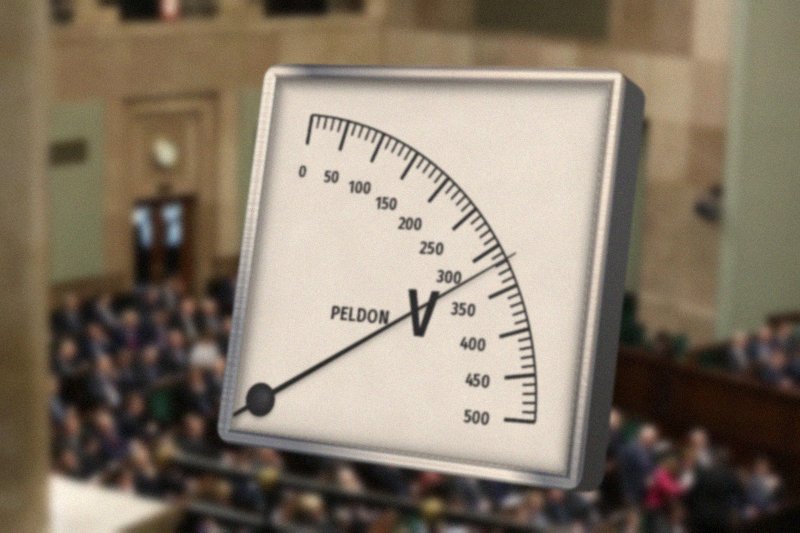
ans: {"value": 320, "unit": "V"}
